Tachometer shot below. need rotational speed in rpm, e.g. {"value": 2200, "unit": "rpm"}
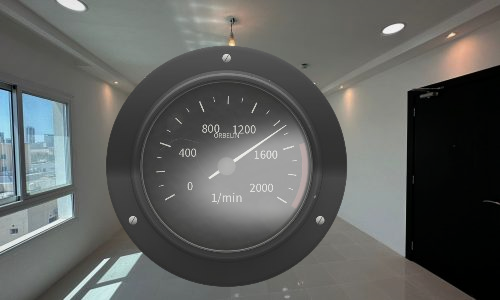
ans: {"value": 1450, "unit": "rpm"}
